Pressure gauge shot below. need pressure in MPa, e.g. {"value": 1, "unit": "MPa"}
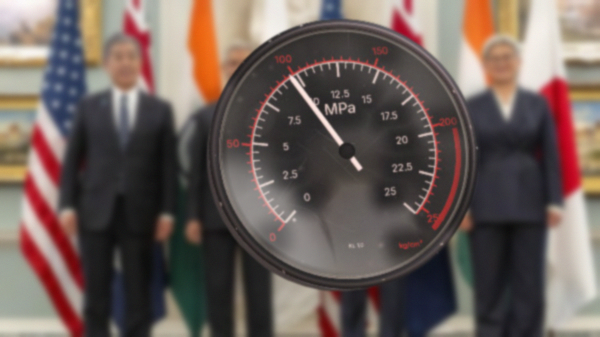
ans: {"value": 9.5, "unit": "MPa"}
